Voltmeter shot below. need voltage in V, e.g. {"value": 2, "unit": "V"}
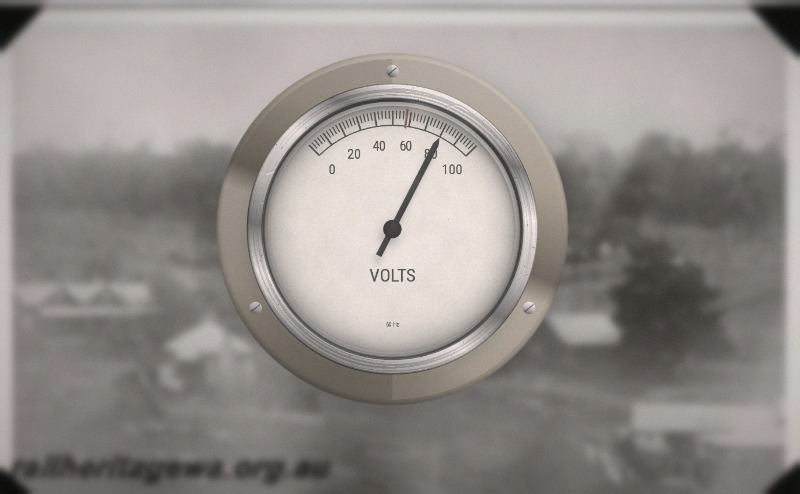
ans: {"value": 80, "unit": "V"}
